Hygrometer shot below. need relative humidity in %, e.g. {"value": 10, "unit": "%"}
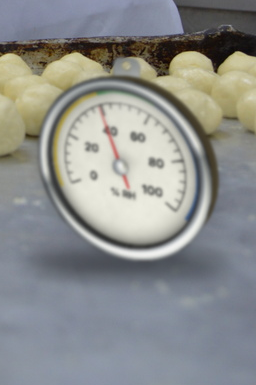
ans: {"value": 40, "unit": "%"}
